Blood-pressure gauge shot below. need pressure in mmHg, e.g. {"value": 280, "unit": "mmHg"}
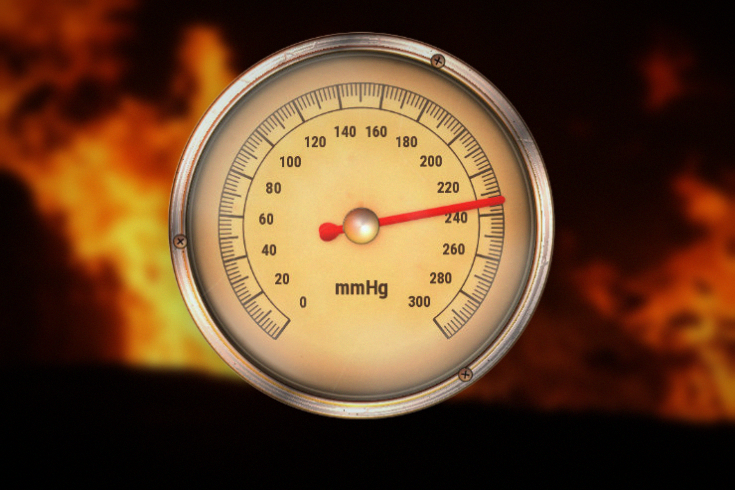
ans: {"value": 234, "unit": "mmHg"}
